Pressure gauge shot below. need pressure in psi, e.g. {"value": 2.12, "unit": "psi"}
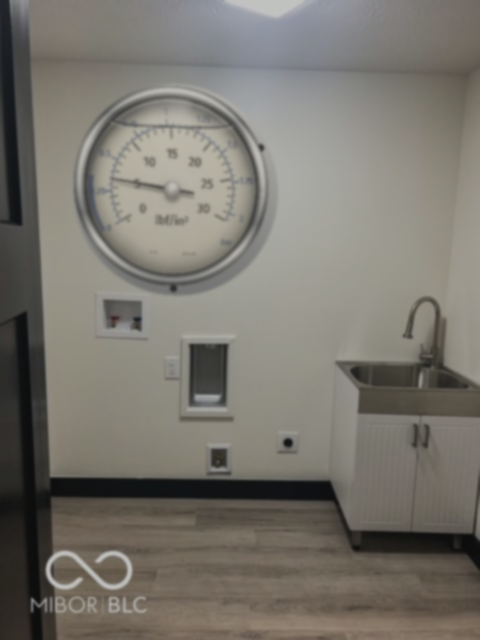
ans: {"value": 5, "unit": "psi"}
